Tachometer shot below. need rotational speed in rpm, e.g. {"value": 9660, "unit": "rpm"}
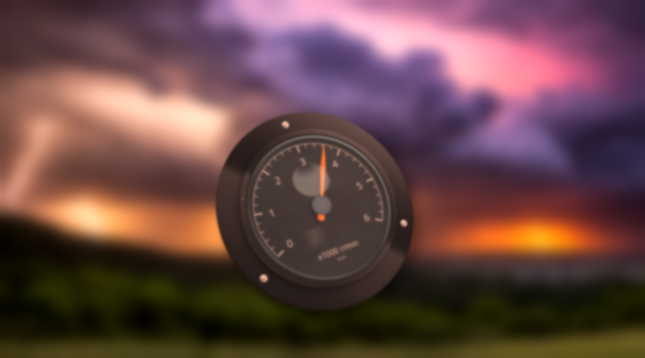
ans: {"value": 3600, "unit": "rpm"}
